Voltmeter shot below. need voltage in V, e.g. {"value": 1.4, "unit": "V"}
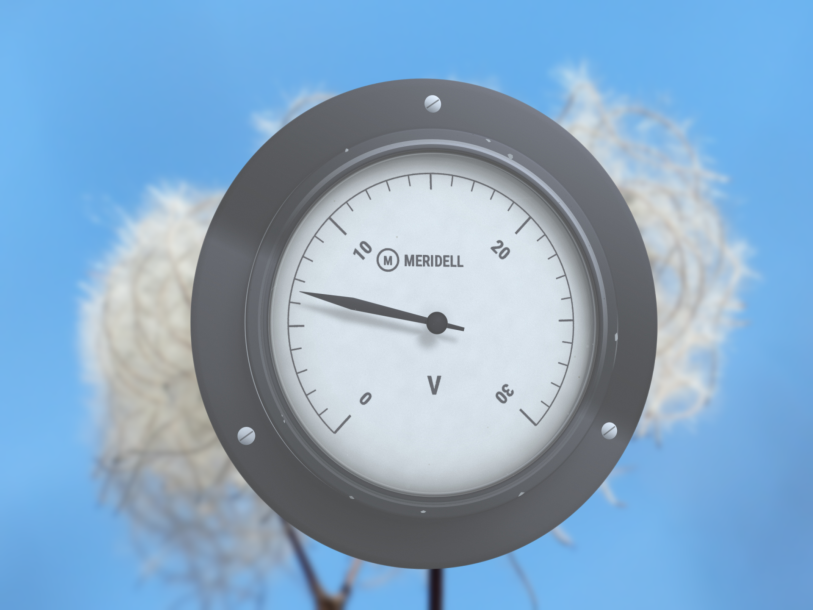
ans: {"value": 6.5, "unit": "V"}
